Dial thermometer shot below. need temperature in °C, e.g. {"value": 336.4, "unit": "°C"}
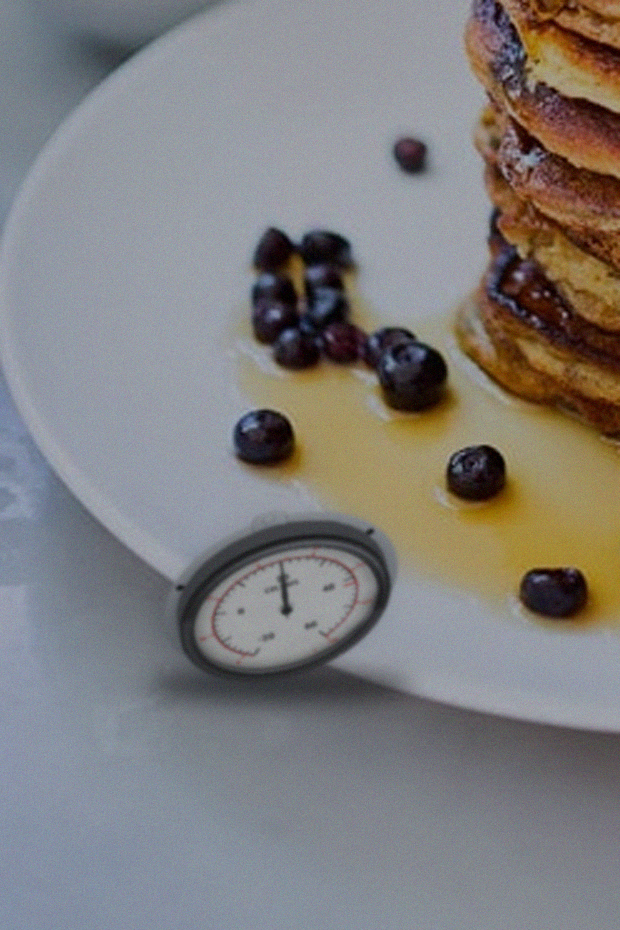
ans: {"value": 20, "unit": "°C"}
